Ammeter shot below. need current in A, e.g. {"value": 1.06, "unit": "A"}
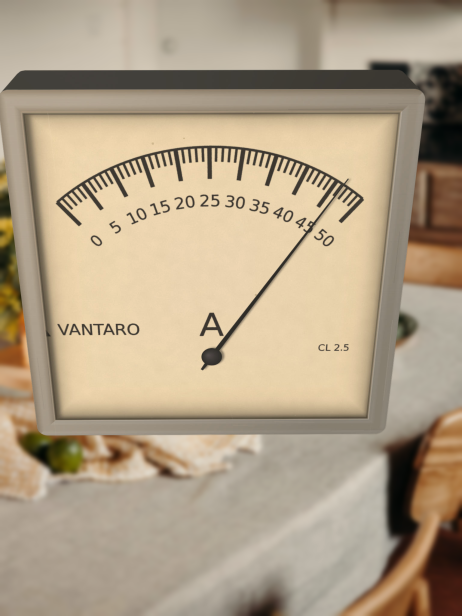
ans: {"value": 46, "unit": "A"}
